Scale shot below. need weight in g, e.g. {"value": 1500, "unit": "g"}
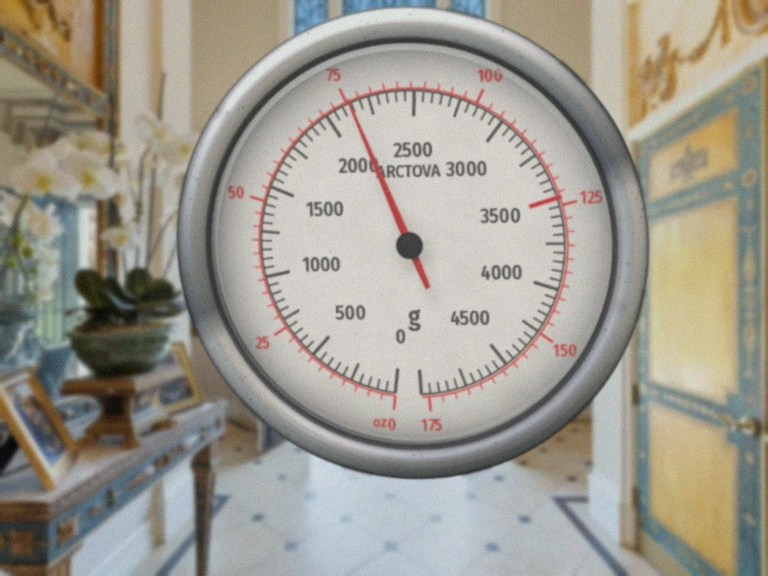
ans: {"value": 2150, "unit": "g"}
